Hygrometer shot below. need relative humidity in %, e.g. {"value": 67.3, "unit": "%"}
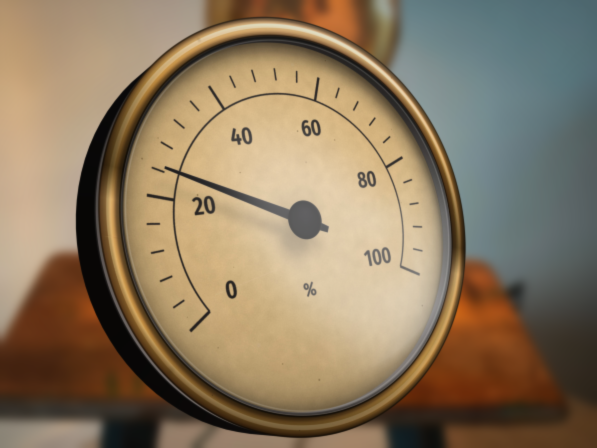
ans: {"value": 24, "unit": "%"}
